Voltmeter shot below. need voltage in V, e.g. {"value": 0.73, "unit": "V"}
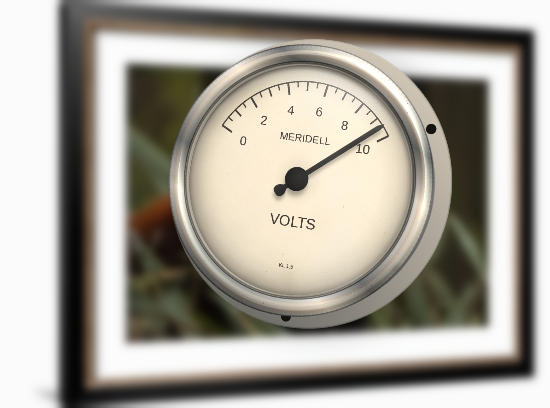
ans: {"value": 9.5, "unit": "V"}
